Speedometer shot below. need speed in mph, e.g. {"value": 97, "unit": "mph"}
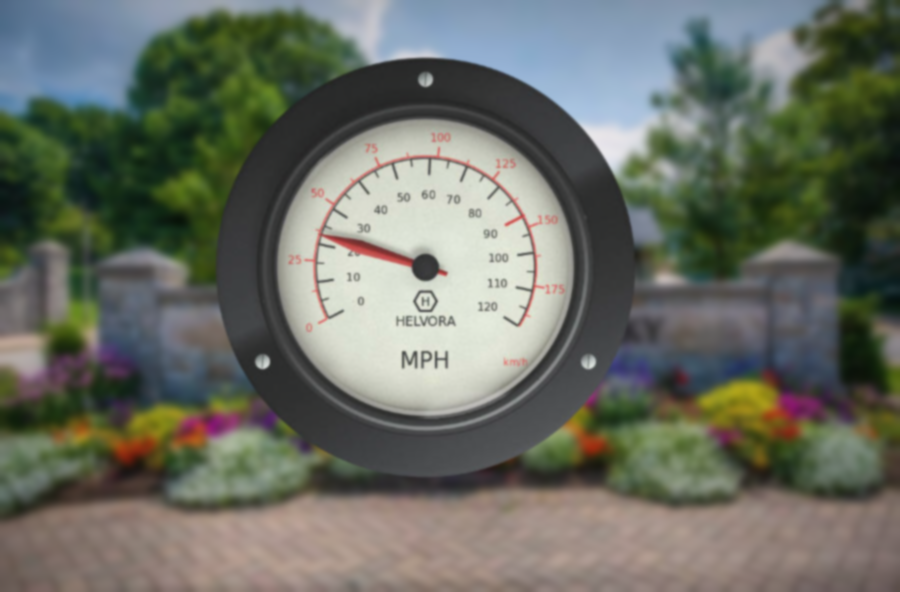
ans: {"value": 22.5, "unit": "mph"}
